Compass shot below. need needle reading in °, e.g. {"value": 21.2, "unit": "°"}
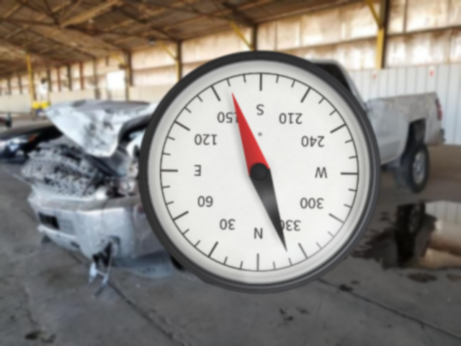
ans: {"value": 160, "unit": "°"}
